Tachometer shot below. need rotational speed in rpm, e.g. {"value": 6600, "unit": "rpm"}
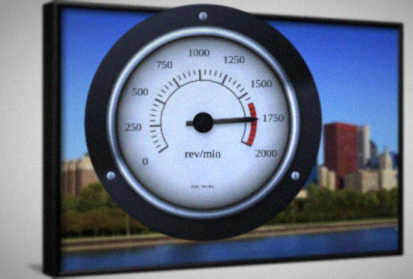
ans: {"value": 1750, "unit": "rpm"}
